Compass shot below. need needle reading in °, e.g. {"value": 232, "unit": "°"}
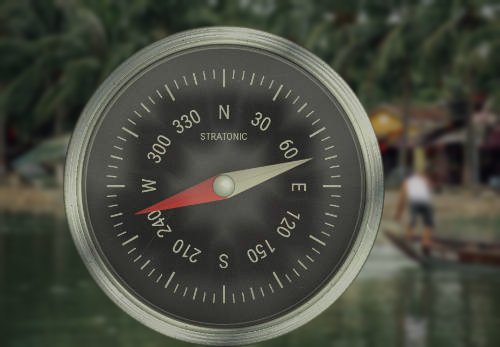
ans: {"value": 252.5, "unit": "°"}
